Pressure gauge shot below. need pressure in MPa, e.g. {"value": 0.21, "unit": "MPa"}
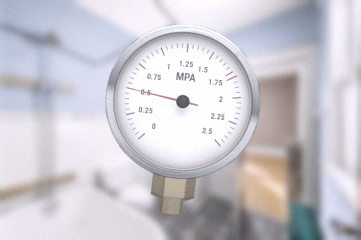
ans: {"value": 0.5, "unit": "MPa"}
